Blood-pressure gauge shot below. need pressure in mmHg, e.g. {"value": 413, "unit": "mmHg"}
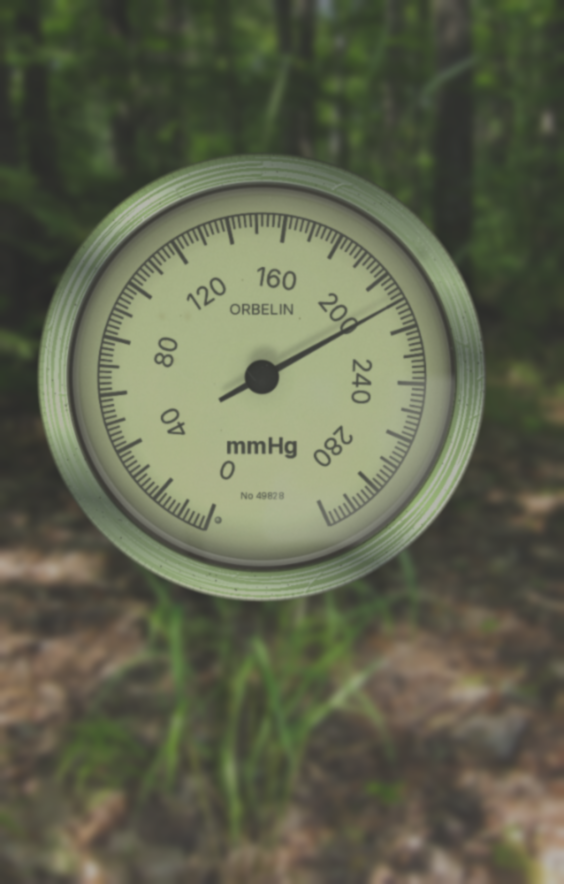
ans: {"value": 210, "unit": "mmHg"}
